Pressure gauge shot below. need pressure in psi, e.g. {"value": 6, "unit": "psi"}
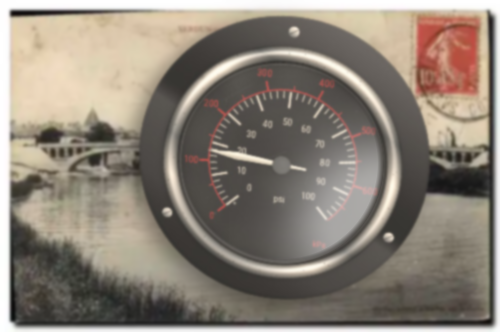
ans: {"value": 18, "unit": "psi"}
